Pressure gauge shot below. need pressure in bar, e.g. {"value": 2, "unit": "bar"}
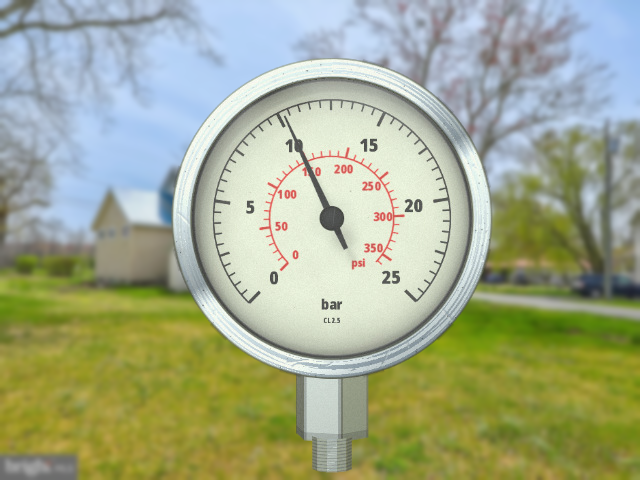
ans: {"value": 10.25, "unit": "bar"}
